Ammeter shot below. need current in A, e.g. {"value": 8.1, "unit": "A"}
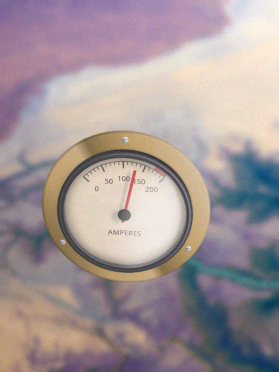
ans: {"value": 130, "unit": "A"}
